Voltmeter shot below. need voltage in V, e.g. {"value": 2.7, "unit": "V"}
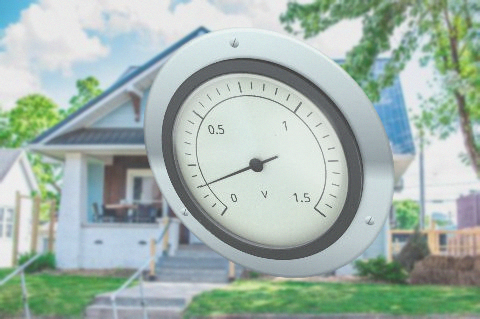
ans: {"value": 0.15, "unit": "V"}
